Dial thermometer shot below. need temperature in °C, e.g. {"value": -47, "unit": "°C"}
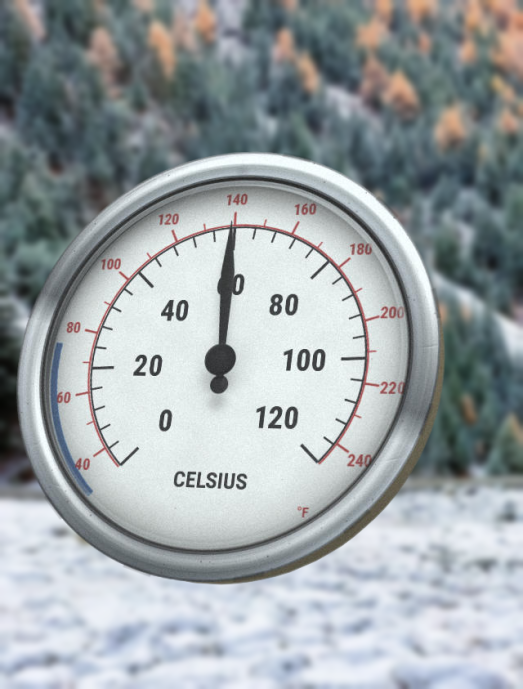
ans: {"value": 60, "unit": "°C"}
